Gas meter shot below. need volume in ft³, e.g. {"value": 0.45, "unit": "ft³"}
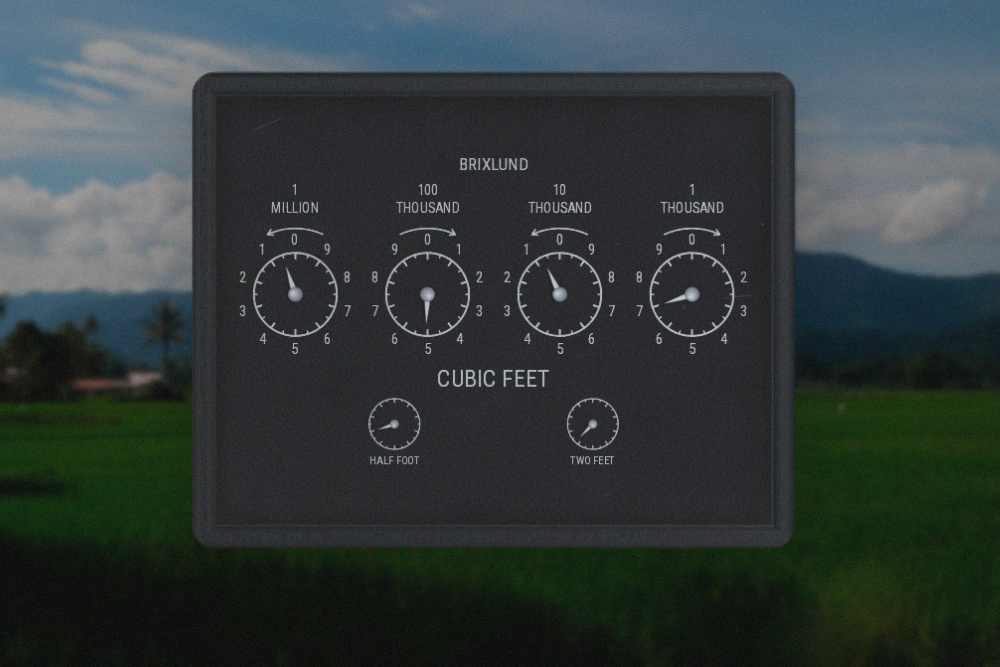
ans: {"value": 50700, "unit": "ft³"}
